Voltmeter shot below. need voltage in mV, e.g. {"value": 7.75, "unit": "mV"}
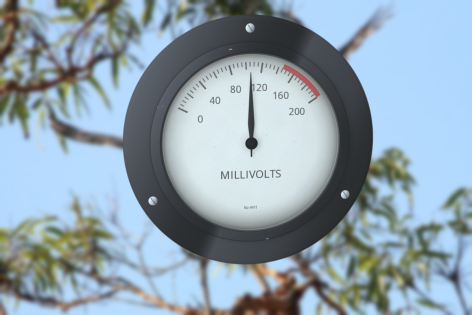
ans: {"value": 105, "unit": "mV"}
